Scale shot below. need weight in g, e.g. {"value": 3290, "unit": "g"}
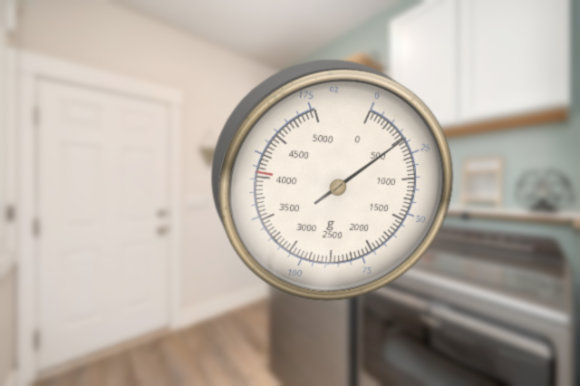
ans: {"value": 500, "unit": "g"}
